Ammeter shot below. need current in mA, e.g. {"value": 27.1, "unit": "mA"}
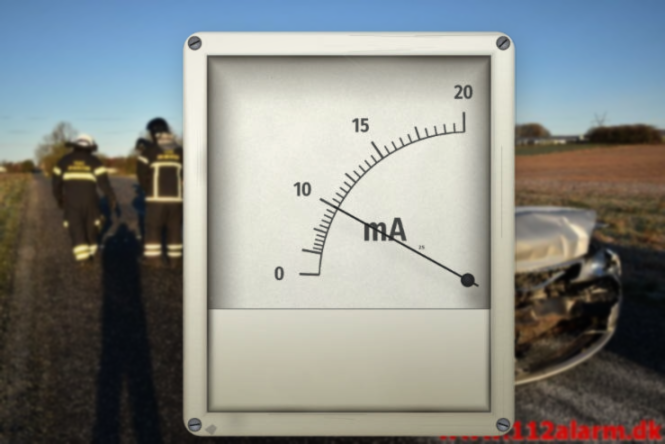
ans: {"value": 10, "unit": "mA"}
